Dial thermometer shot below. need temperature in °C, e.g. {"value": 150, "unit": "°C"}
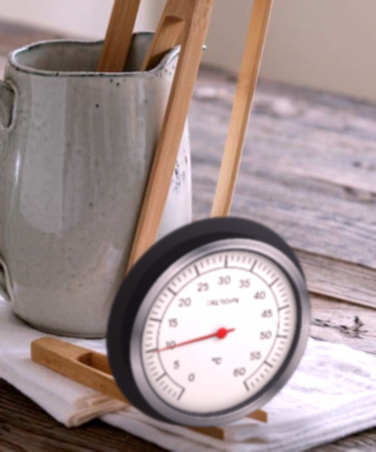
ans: {"value": 10, "unit": "°C"}
